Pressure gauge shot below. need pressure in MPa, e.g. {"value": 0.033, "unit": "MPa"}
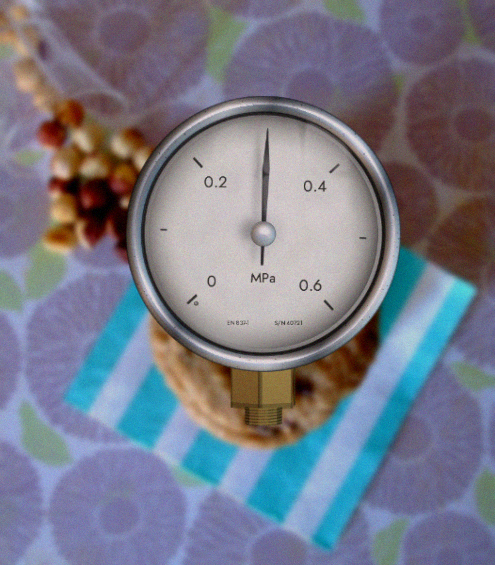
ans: {"value": 0.3, "unit": "MPa"}
